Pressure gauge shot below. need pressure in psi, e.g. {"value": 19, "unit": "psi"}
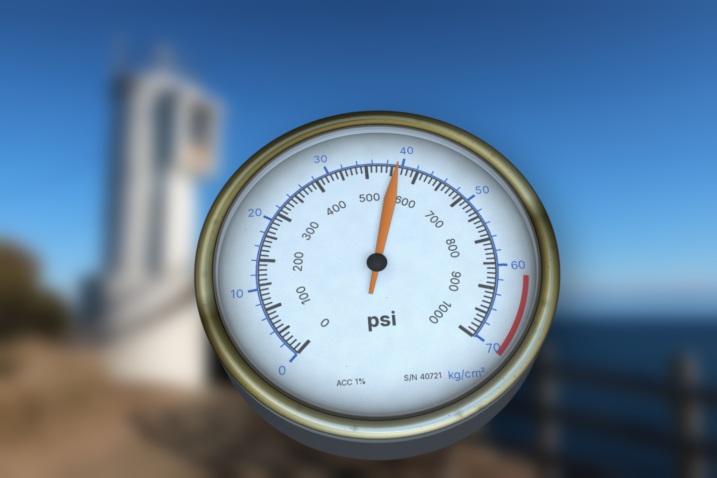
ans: {"value": 560, "unit": "psi"}
